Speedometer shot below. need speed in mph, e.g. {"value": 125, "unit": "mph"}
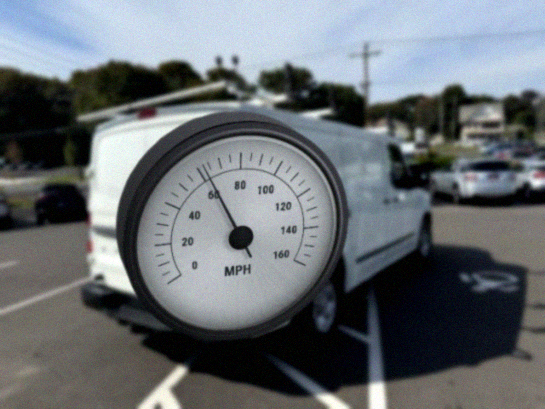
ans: {"value": 62.5, "unit": "mph"}
